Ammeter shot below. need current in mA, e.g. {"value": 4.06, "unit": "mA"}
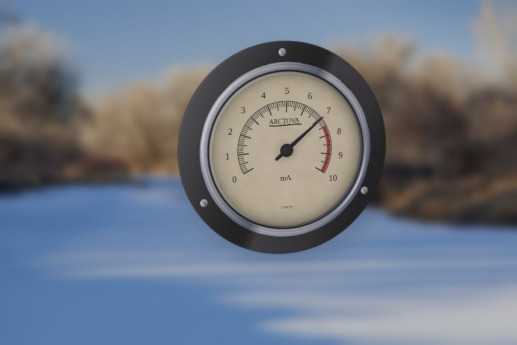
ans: {"value": 7, "unit": "mA"}
